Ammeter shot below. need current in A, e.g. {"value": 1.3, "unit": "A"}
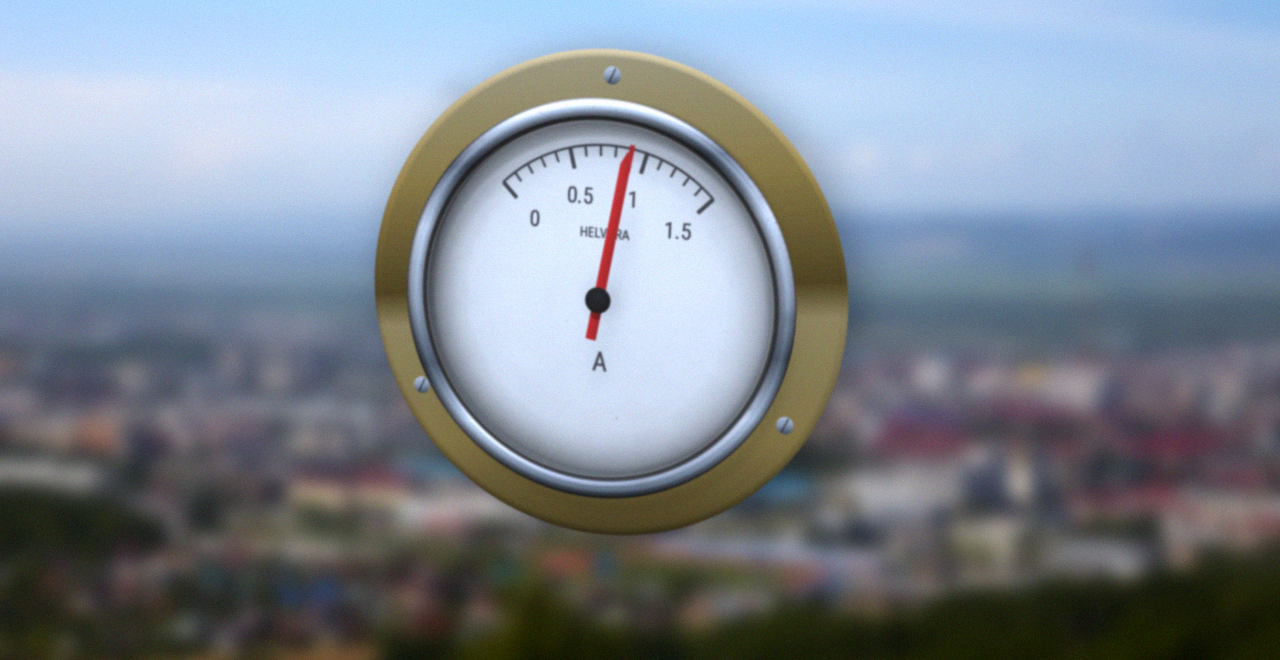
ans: {"value": 0.9, "unit": "A"}
